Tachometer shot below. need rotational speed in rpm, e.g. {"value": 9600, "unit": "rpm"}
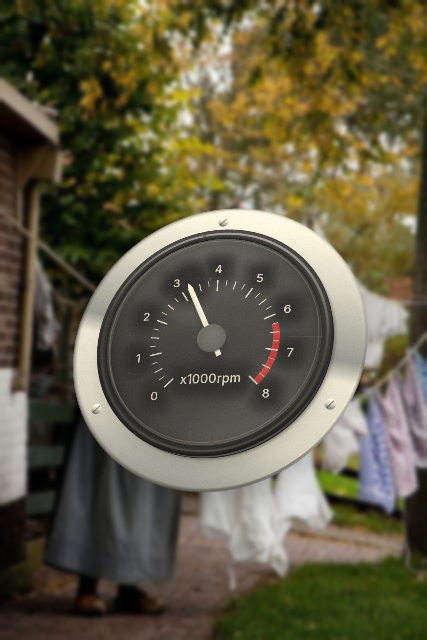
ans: {"value": 3250, "unit": "rpm"}
